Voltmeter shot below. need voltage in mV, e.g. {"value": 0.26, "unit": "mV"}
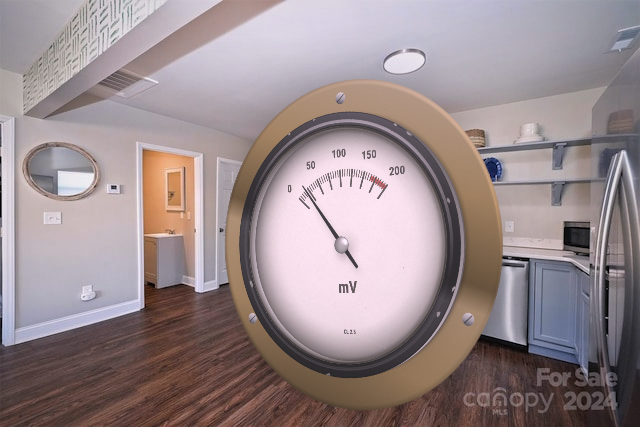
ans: {"value": 25, "unit": "mV"}
